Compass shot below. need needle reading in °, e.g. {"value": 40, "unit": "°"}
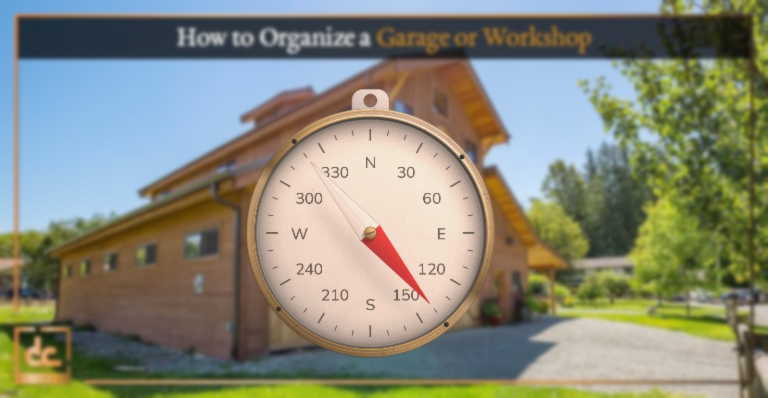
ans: {"value": 140, "unit": "°"}
